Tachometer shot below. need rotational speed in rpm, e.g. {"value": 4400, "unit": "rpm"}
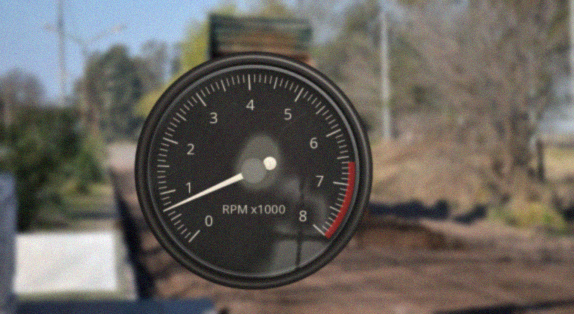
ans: {"value": 700, "unit": "rpm"}
